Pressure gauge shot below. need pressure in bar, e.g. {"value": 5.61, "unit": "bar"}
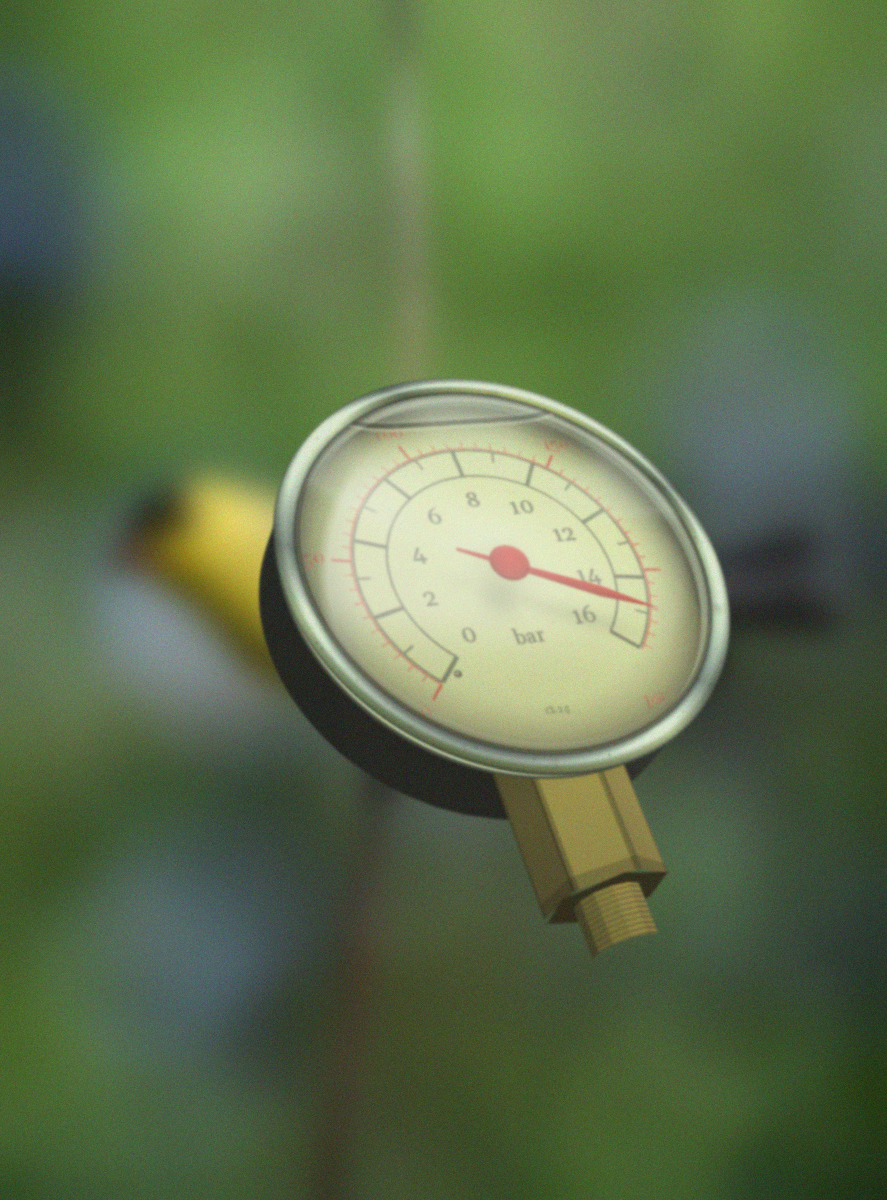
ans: {"value": 15, "unit": "bar"}
